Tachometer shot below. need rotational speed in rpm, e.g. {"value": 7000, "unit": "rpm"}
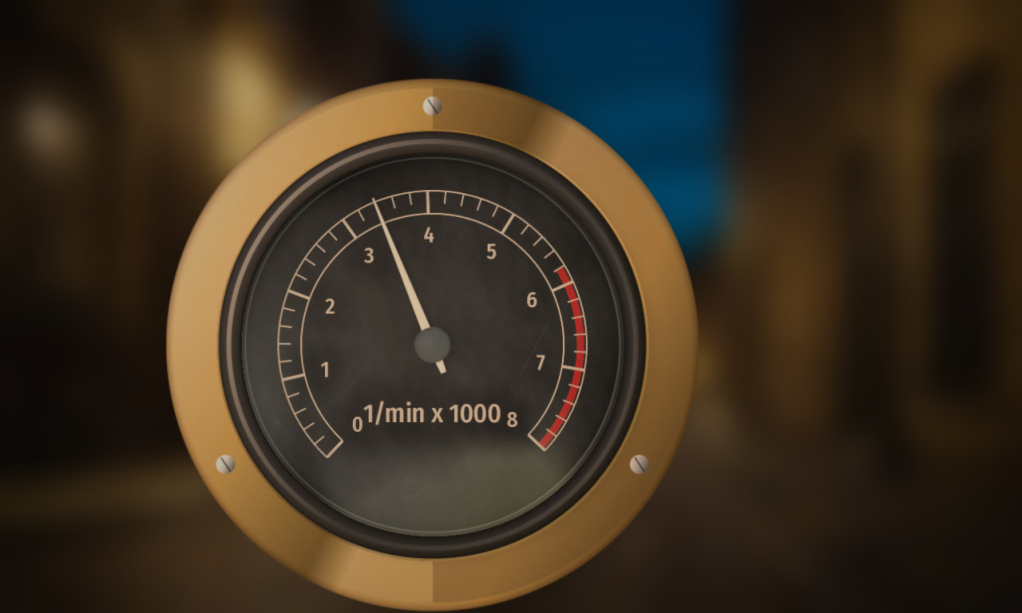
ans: {"value": 3400, "unit": "rpm"}
